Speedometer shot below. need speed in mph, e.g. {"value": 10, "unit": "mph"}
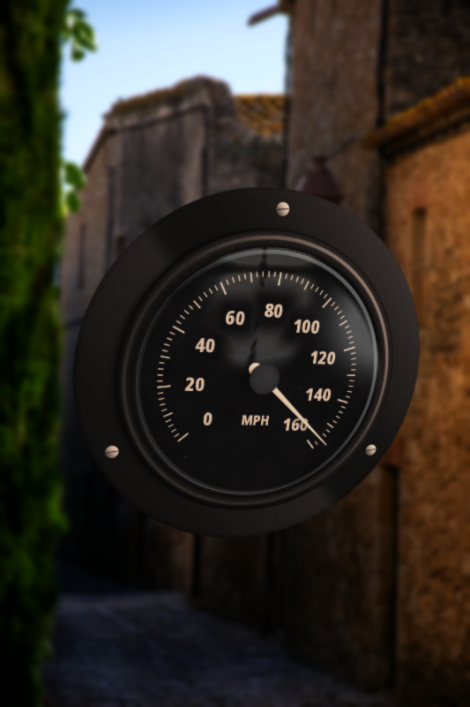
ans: {"value": 156, "unit": "mph"}
